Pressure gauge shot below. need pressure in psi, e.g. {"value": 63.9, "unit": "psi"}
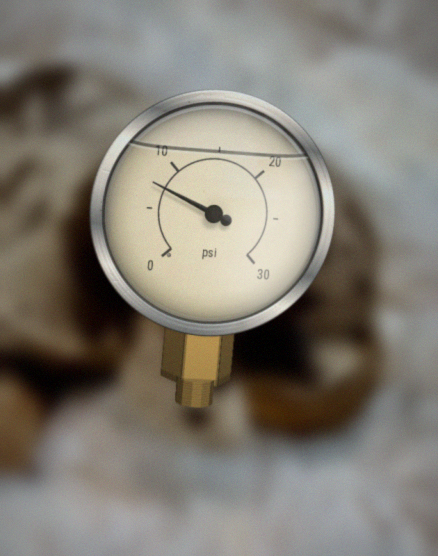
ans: {"value": 7.5, "unit": "psi"}
